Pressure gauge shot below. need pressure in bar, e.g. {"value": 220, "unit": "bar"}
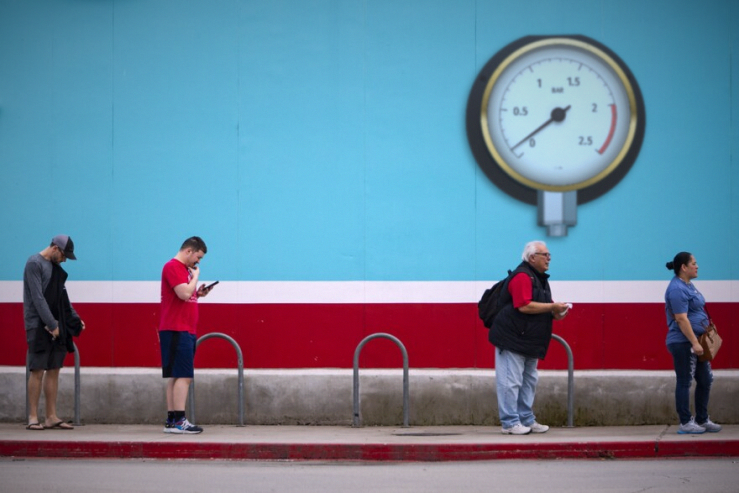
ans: {"value": 0.1, "unit": "bar"}
